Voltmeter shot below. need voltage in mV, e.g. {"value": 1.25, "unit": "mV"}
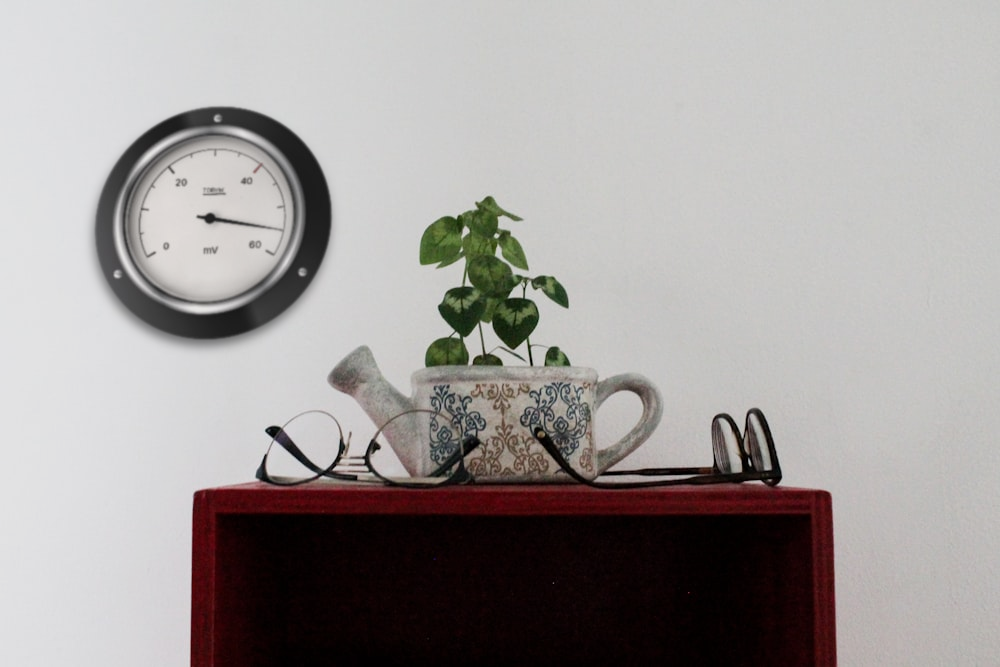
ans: {"value": 55, "unit": "mV"}
